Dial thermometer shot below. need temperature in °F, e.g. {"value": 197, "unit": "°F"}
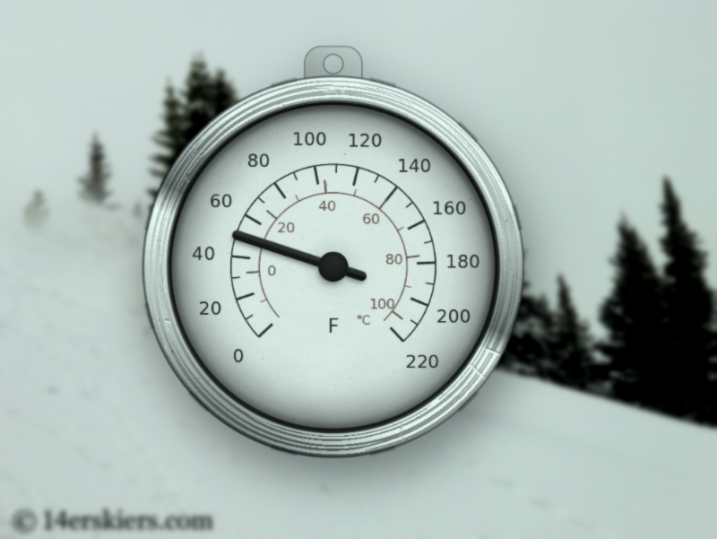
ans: {"value": 50, "unit": "°F"}
